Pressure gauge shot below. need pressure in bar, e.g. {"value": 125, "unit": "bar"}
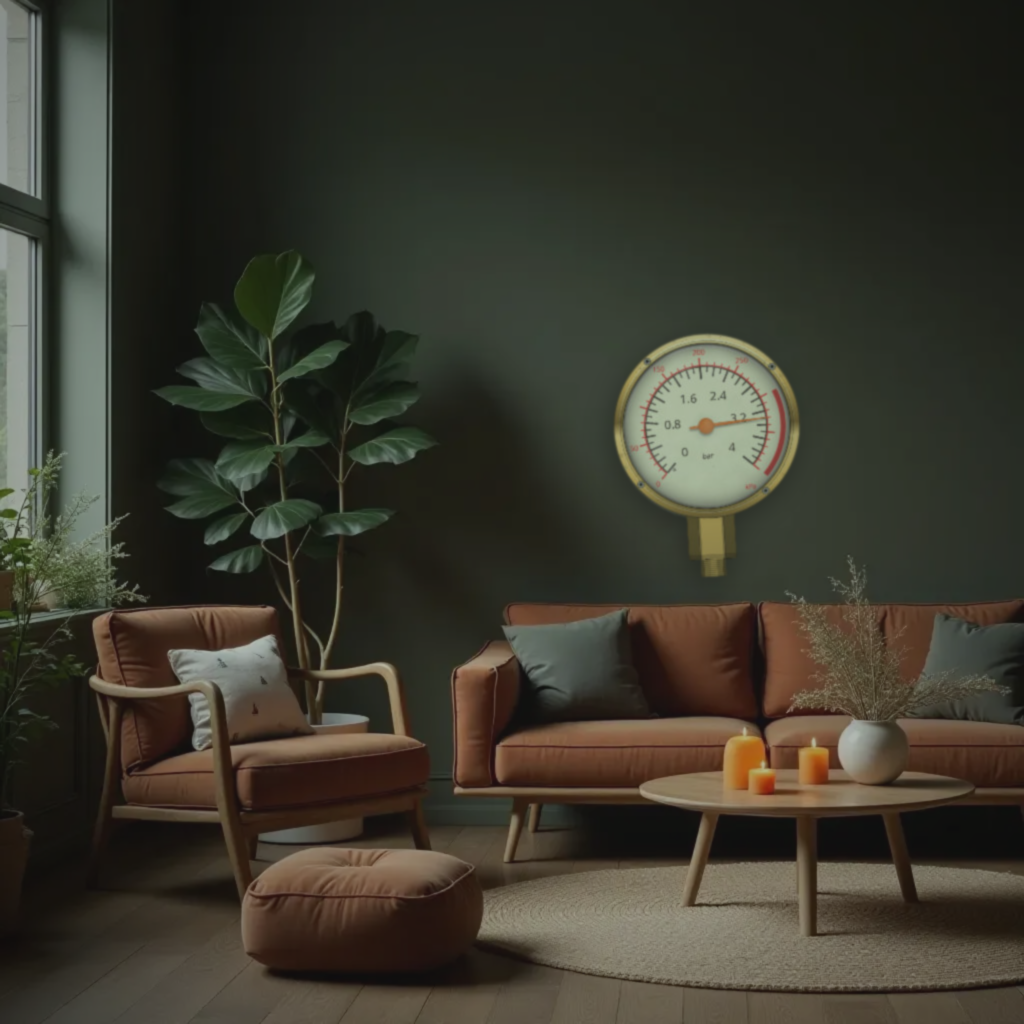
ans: {"value": 3.3, "unit": "bar"}
